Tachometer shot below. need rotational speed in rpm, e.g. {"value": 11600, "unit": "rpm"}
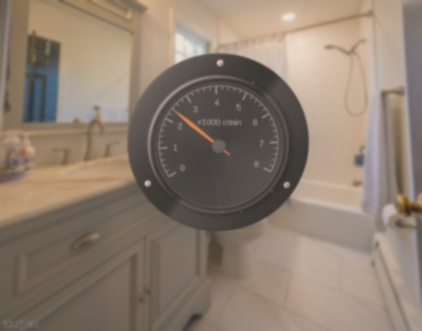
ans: {"value": 2400, "unit": "rpm"}
